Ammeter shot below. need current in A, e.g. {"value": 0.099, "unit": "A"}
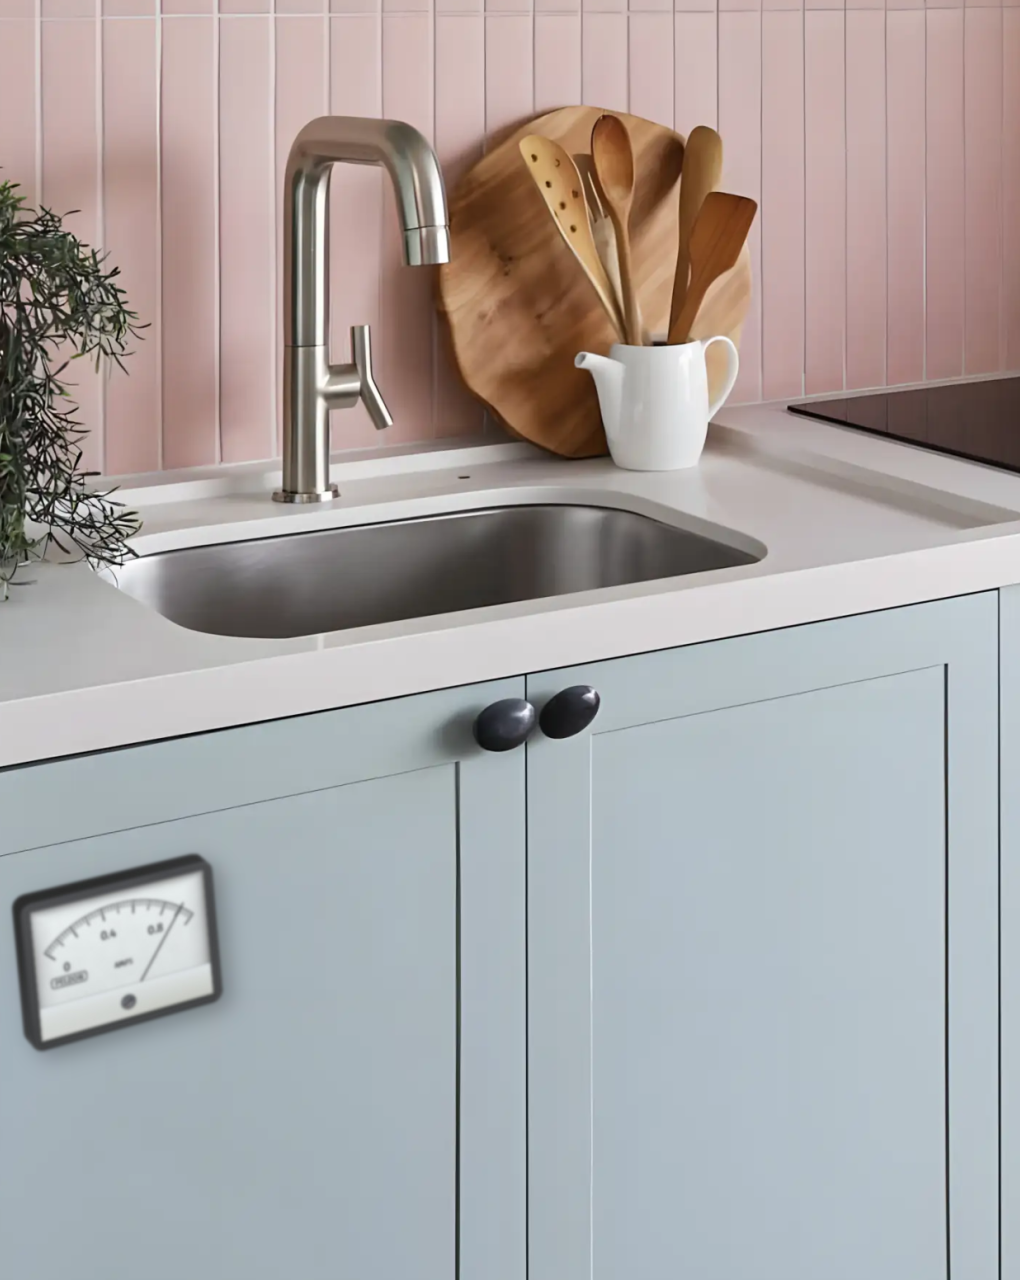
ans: {"value": 0.9, "unit": "A"}
